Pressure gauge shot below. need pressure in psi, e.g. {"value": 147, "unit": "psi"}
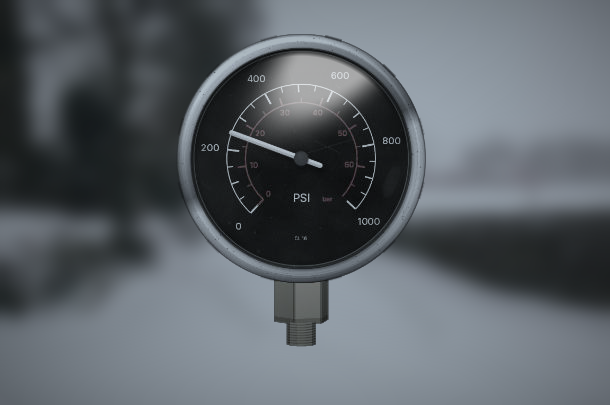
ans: {"value": 250, "unit": "psi"}
